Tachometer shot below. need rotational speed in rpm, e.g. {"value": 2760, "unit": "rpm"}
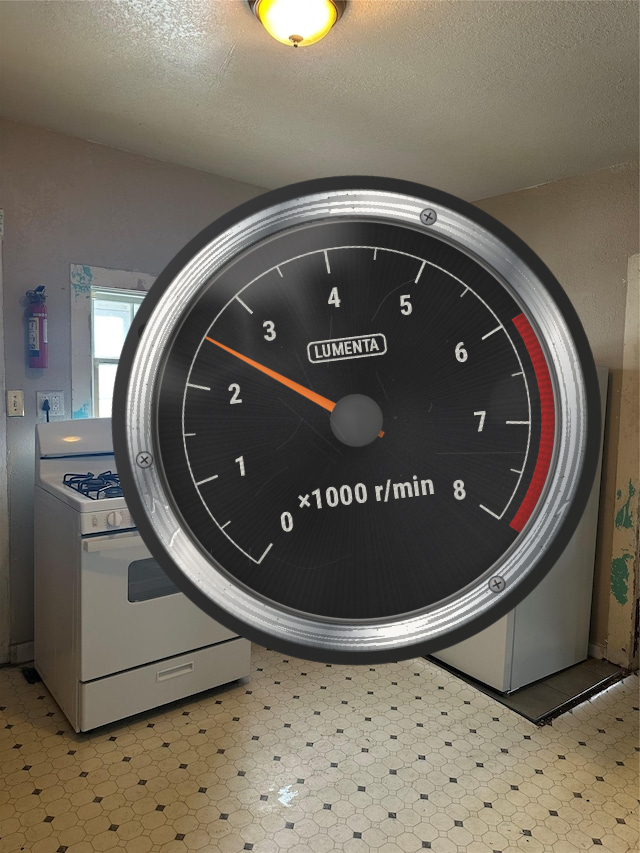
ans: {"value": 2500, "unit": "rpm"}
